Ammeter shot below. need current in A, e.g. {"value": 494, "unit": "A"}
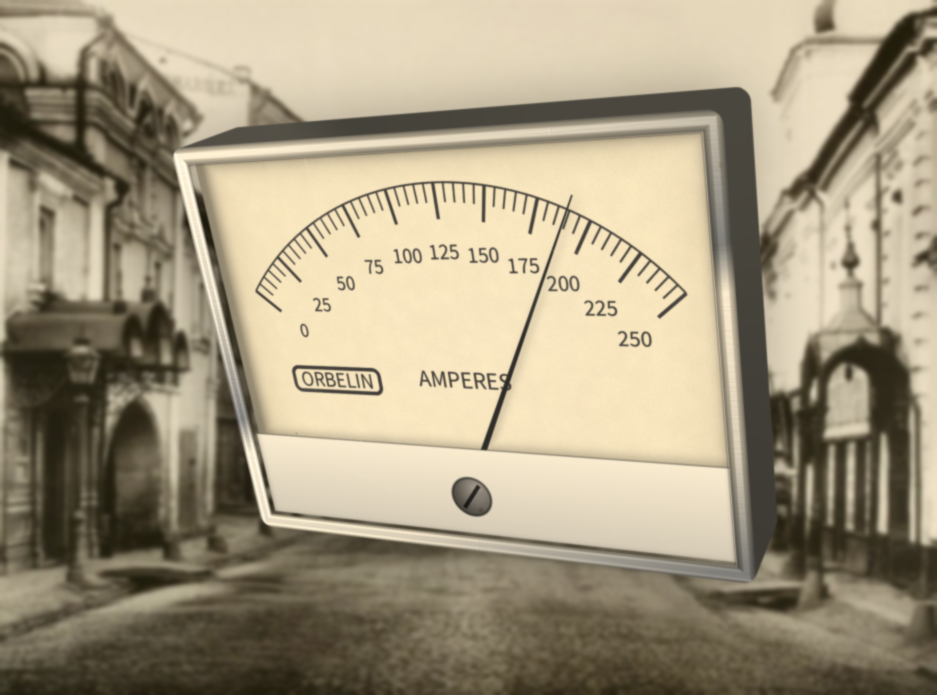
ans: {"value": 190, "unit": "A"}
